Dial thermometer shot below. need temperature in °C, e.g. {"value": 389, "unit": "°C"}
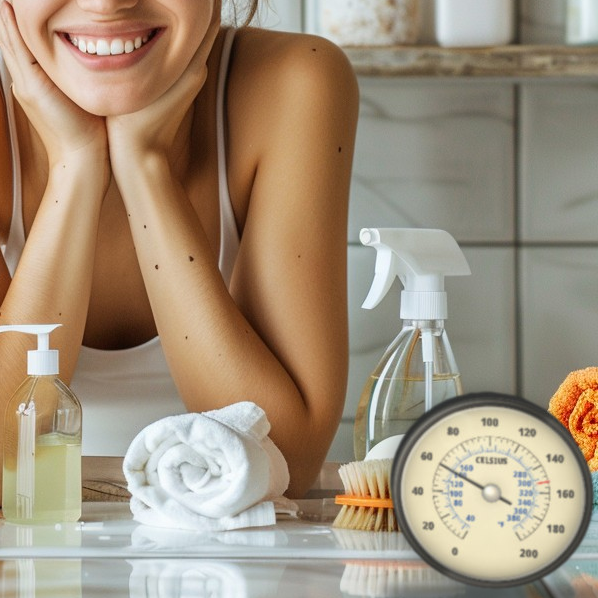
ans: {"value": 60, "unit": "°C"}
